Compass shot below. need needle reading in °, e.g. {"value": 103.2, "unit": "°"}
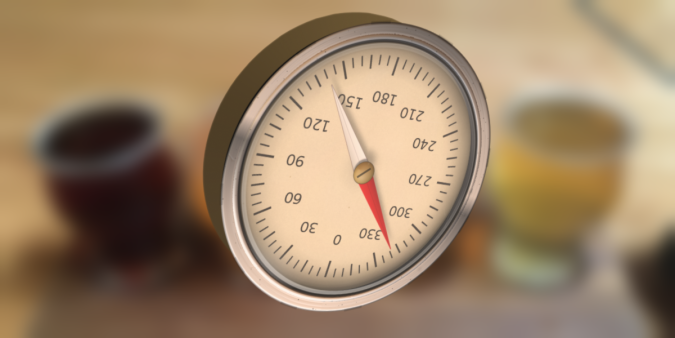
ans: {"value": 320, "unit": "°"}
